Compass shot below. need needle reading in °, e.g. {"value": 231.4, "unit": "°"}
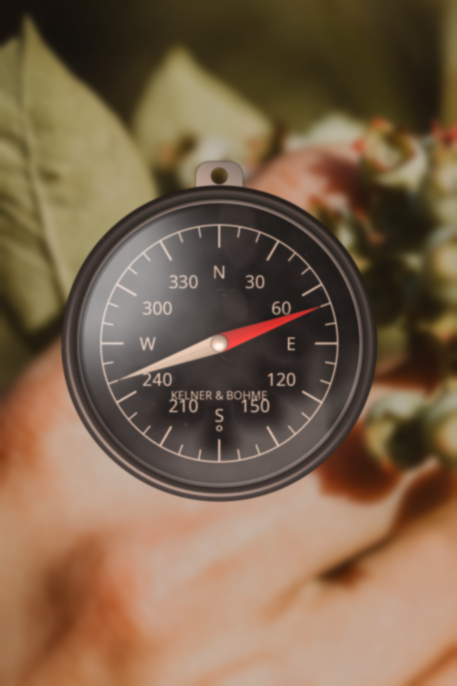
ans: {"value": 70, "unit": "°"}
